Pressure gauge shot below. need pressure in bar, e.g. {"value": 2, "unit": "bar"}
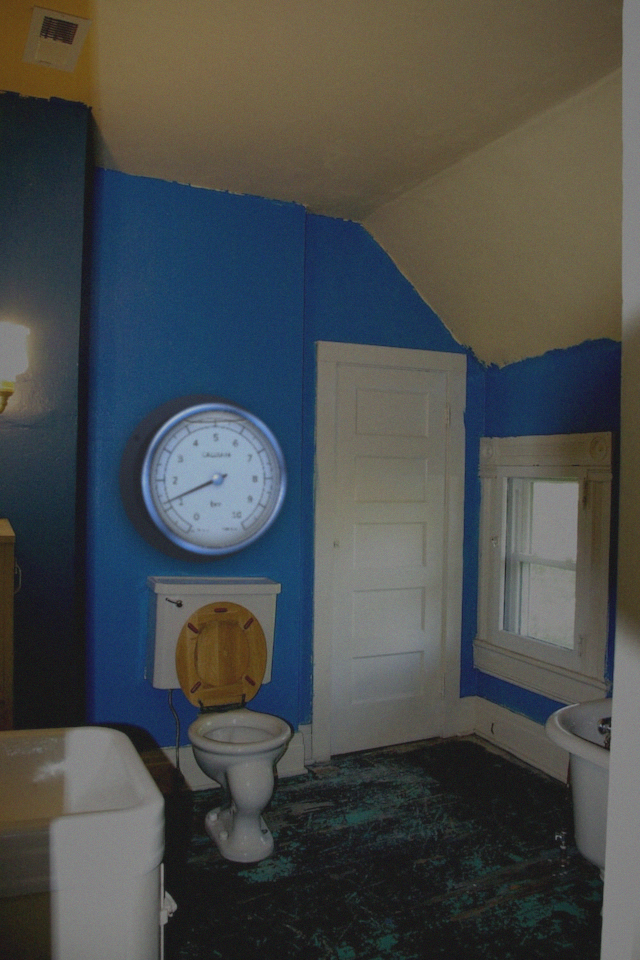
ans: {"value": 1.25, "unit": "bar"}
